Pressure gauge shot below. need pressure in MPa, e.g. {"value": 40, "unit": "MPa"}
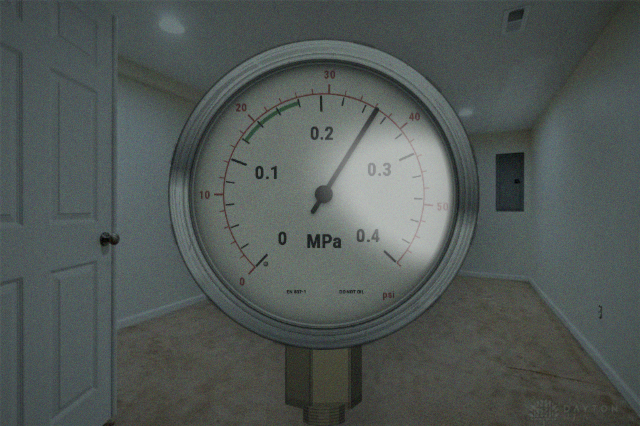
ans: {"value": 0.25, "unit": "MPa"}
